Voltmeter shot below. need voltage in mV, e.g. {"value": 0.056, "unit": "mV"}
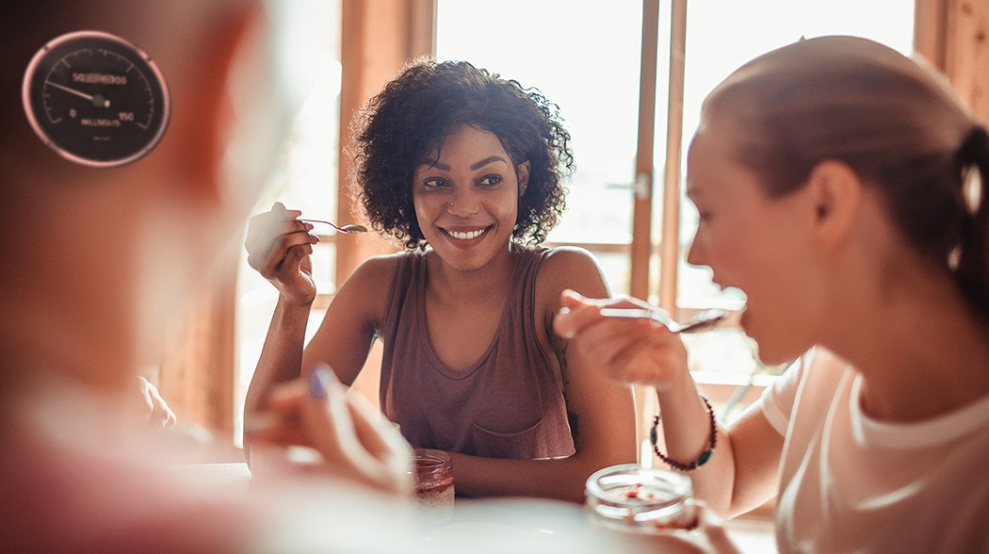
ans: {"value": 30, "unit": "mV"}
